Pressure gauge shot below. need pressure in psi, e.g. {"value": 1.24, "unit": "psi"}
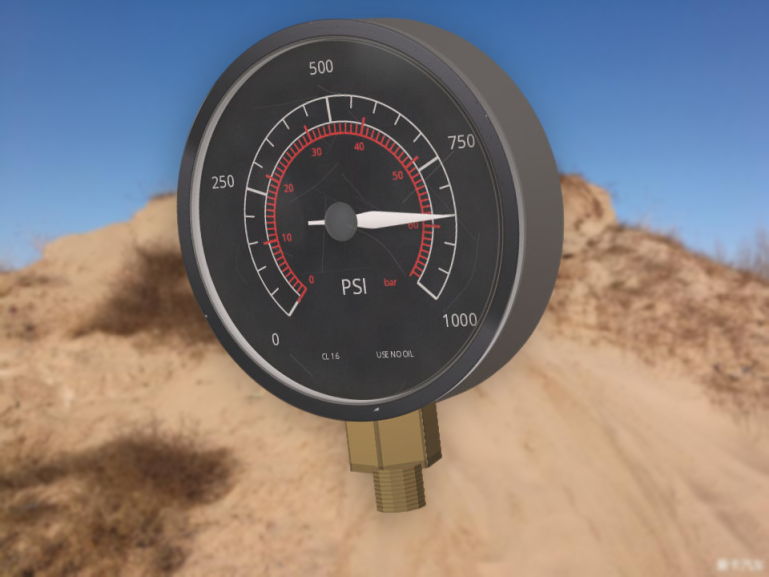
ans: {"value": 850, "unit": "psi"}
